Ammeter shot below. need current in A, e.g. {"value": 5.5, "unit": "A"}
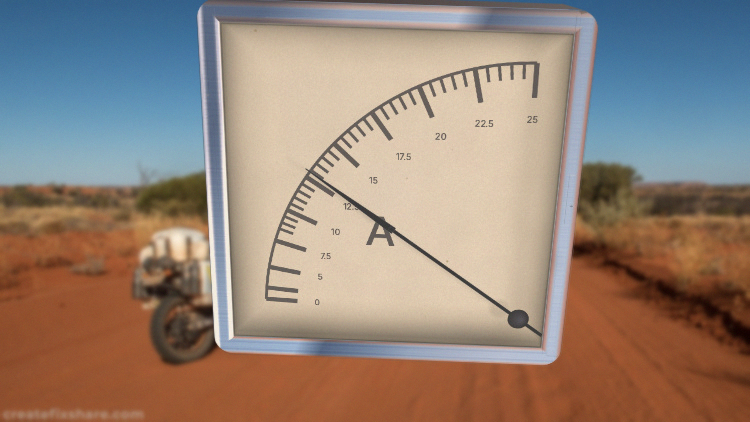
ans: {"value": 13, "unit": "A"}
